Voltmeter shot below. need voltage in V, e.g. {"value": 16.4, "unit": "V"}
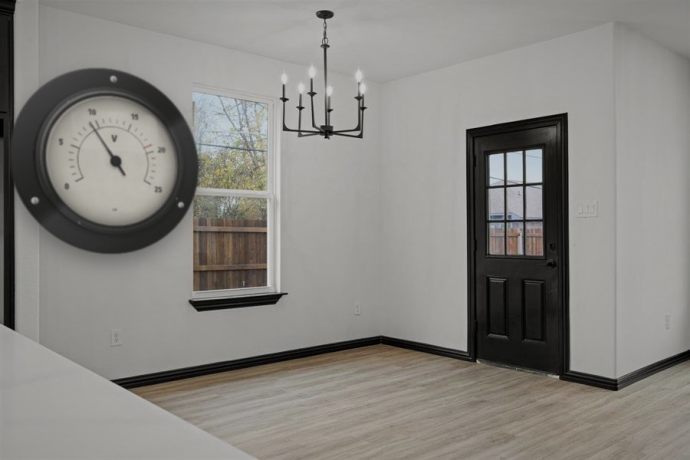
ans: {"value": 9, "unit": "V"}
